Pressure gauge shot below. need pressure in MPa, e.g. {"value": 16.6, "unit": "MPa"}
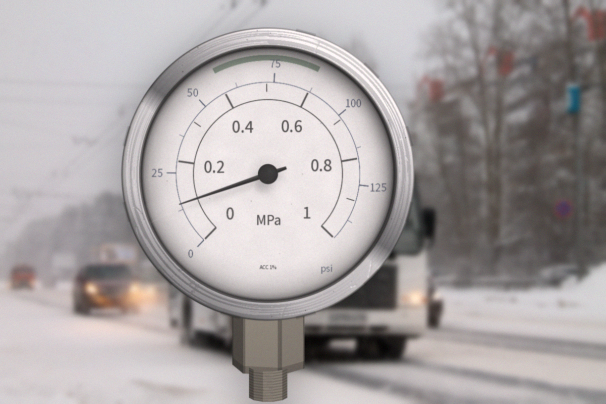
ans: {"value": 0.1, "unit": "MPa"}
